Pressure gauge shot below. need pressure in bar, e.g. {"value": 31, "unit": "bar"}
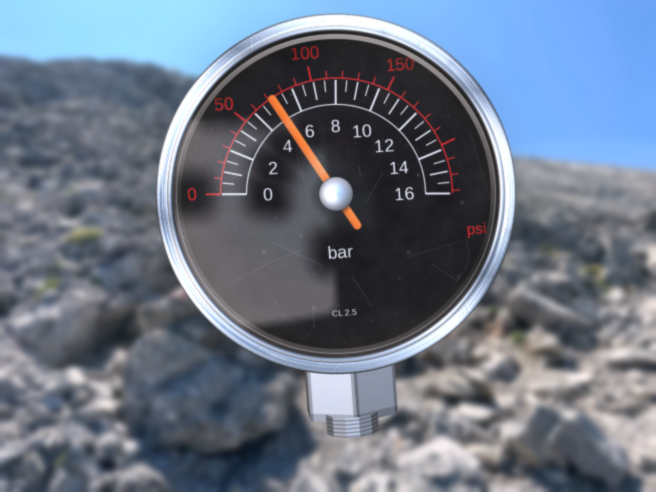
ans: {"value": 5, "unit": "bar"}
